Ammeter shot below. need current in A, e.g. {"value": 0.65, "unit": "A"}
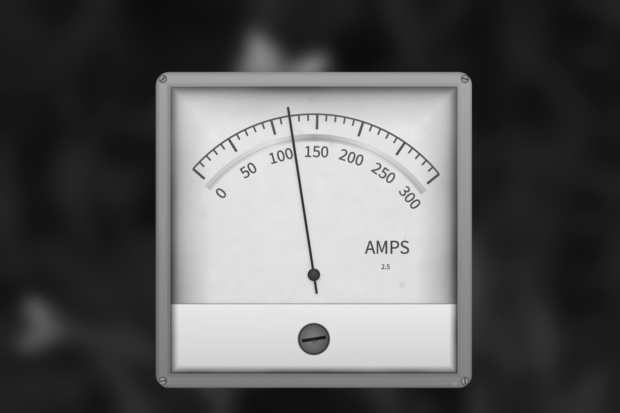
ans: {"value": 120, "unit": "A"}
